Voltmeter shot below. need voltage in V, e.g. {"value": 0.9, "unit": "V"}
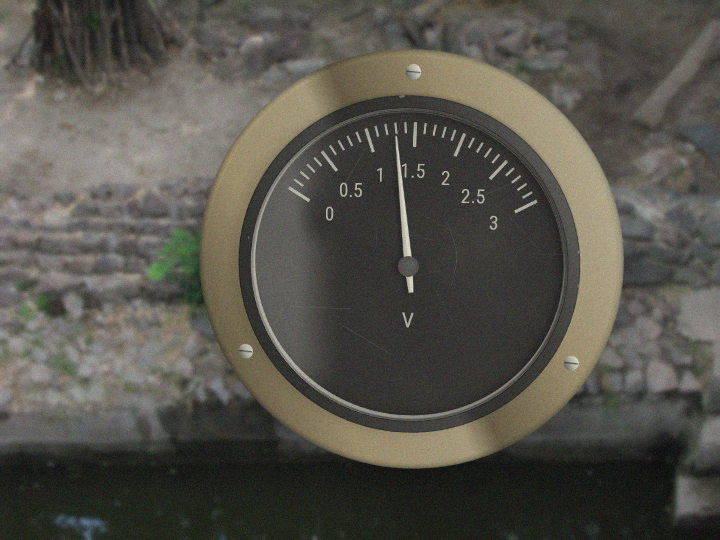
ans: {"value": 1.3, "unit": "V"}
